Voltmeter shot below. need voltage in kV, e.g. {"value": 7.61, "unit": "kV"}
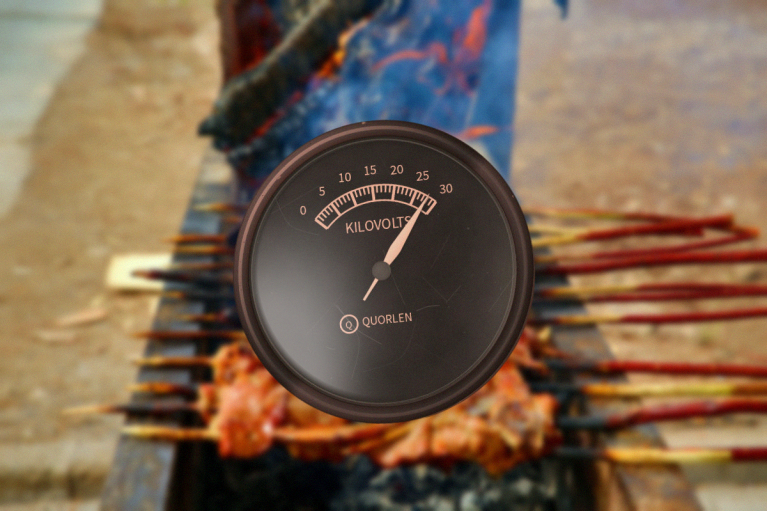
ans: {"value": 28, "unit": "kV"}
